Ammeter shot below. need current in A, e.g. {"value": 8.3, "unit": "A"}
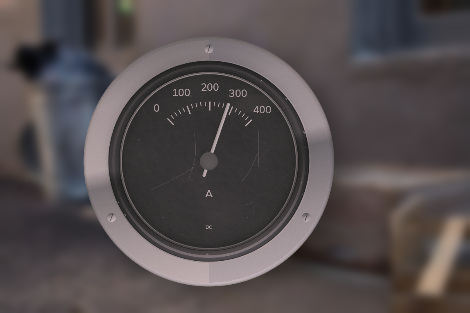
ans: {"value": 280, "unit": "A"}
